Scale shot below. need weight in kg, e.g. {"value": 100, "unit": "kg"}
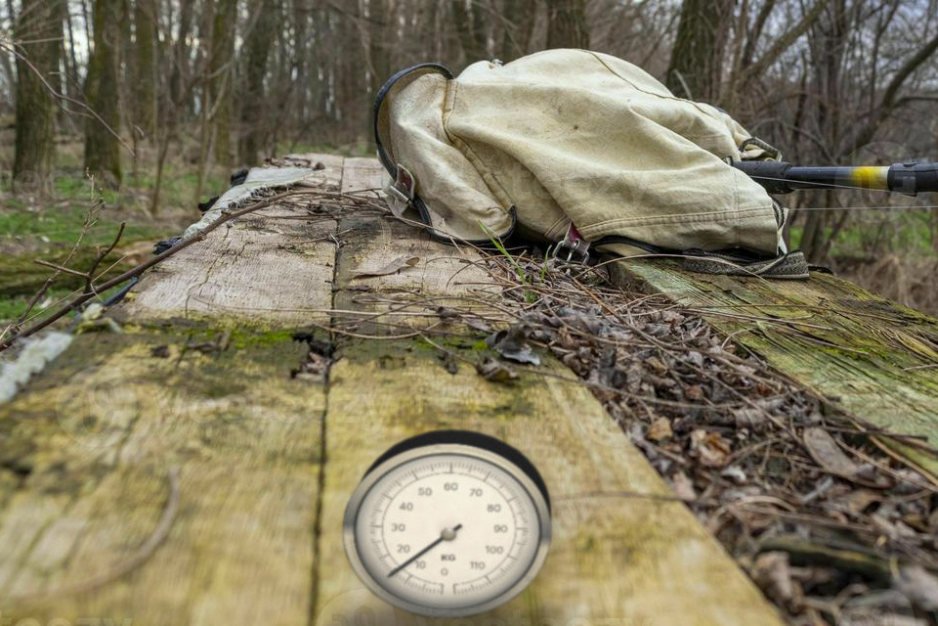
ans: {"value": 15, "unit": "kg"}
